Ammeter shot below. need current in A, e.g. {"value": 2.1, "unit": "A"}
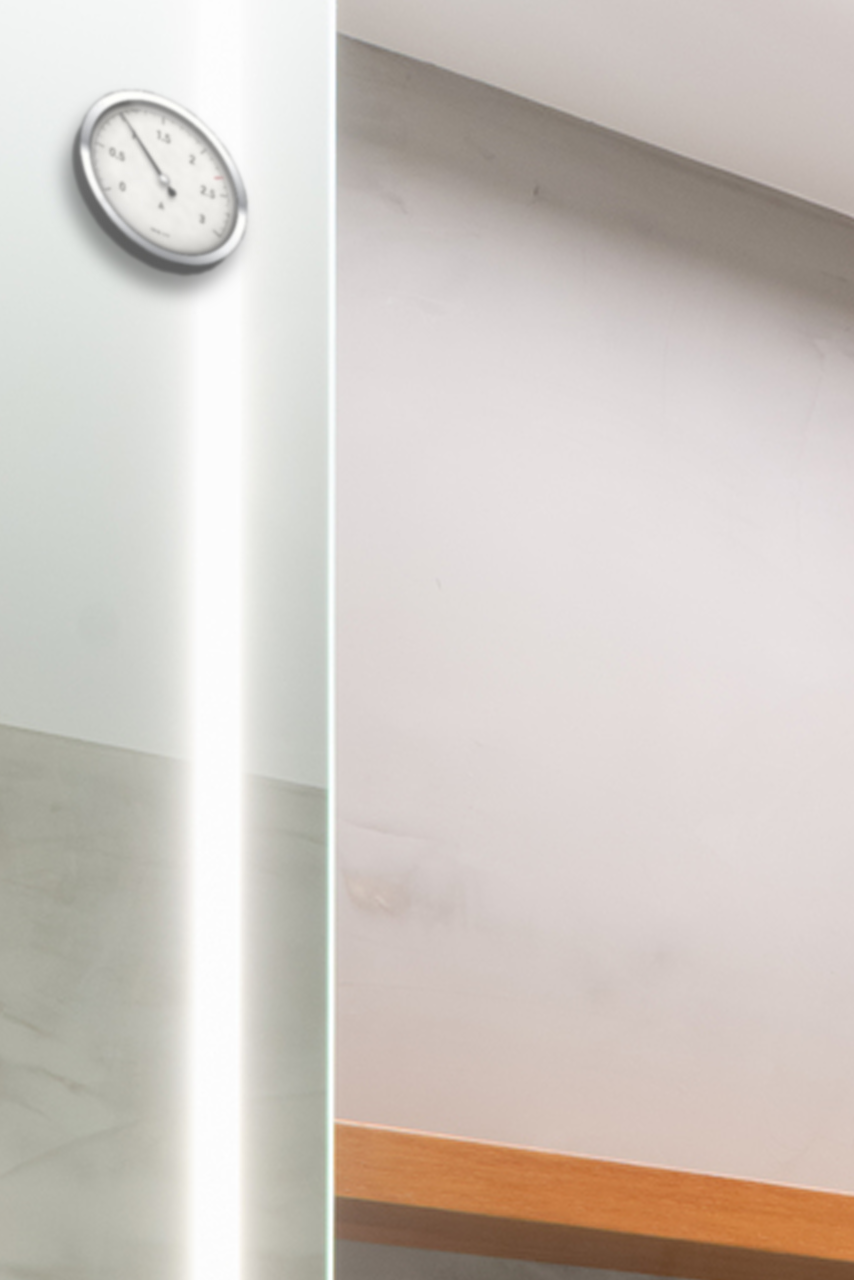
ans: {"value": 1, "unit": "A"}
